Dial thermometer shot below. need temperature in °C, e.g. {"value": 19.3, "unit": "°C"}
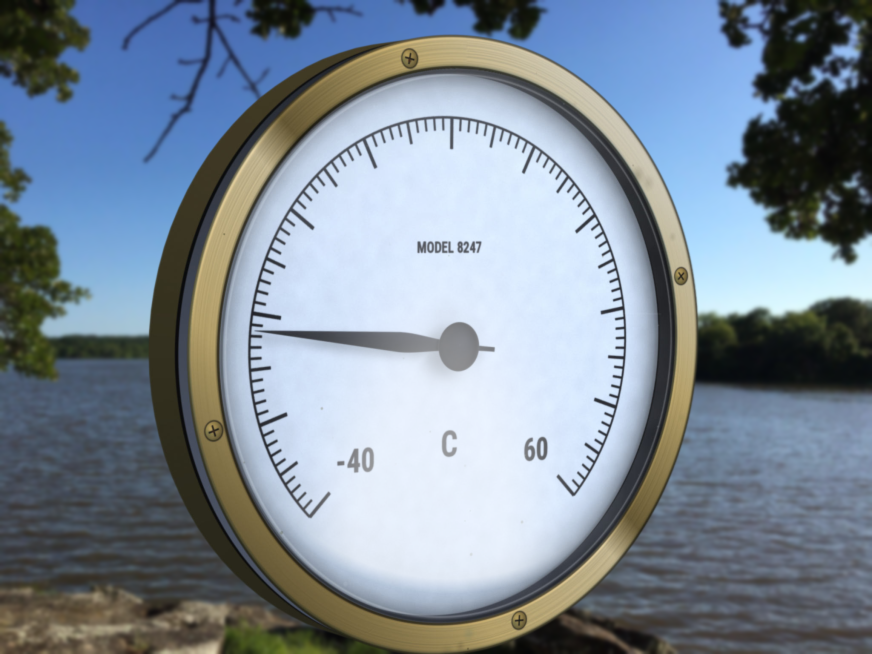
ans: {"value": -21.5, "unit": "°C"}
